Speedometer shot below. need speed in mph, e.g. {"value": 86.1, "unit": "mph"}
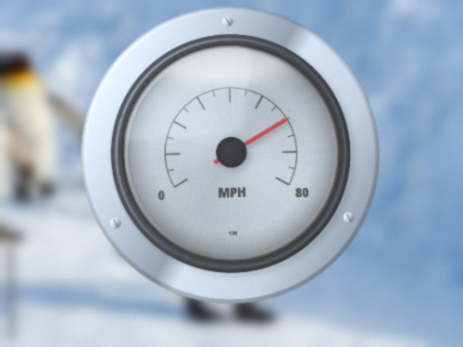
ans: {"value": 60, "unit": "mph"}
